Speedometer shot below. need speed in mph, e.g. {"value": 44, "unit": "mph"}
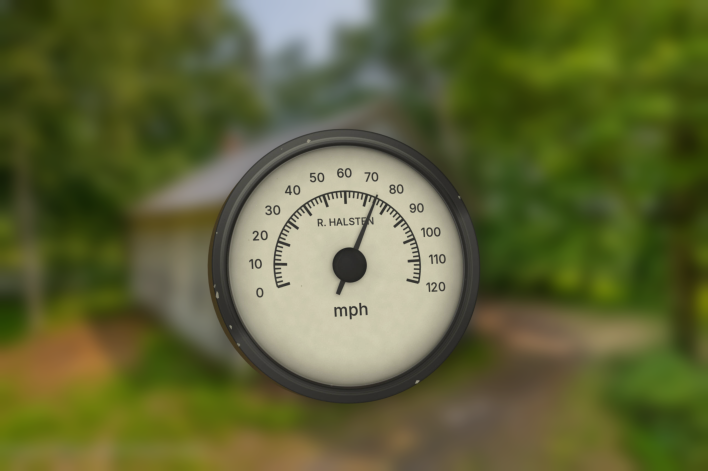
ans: {"value": 74, "unit": "mph"}
